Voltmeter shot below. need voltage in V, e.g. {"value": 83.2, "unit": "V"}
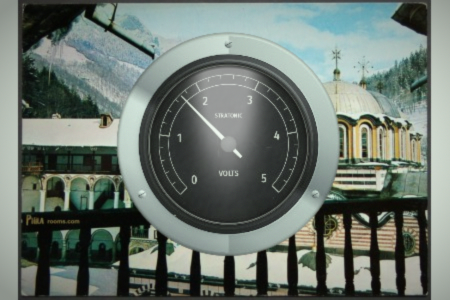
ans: {"value": 1.7, "unit": "V"}
